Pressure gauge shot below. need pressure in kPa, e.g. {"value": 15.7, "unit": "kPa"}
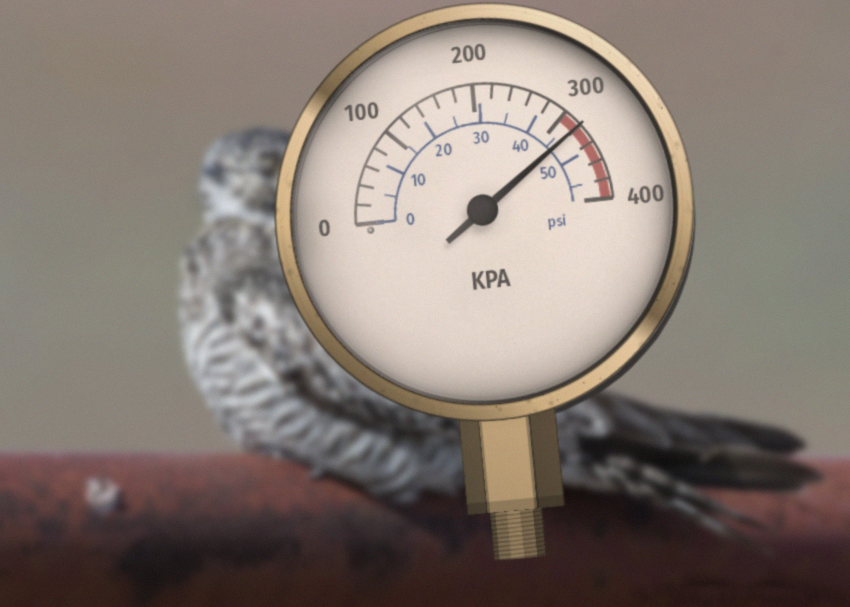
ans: {"value": 320, "unit": "kPa"}
